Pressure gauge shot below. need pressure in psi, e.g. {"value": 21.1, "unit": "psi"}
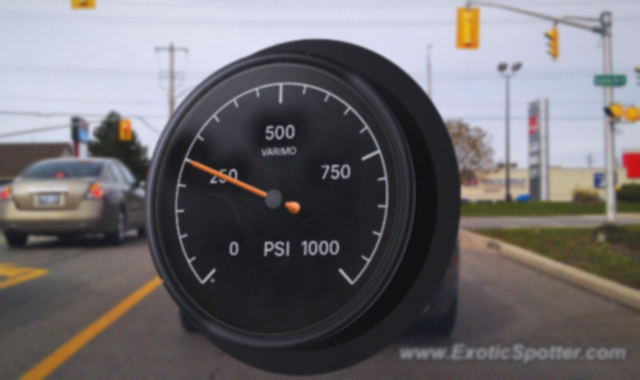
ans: {"value": 250, "unit": "psi"}
